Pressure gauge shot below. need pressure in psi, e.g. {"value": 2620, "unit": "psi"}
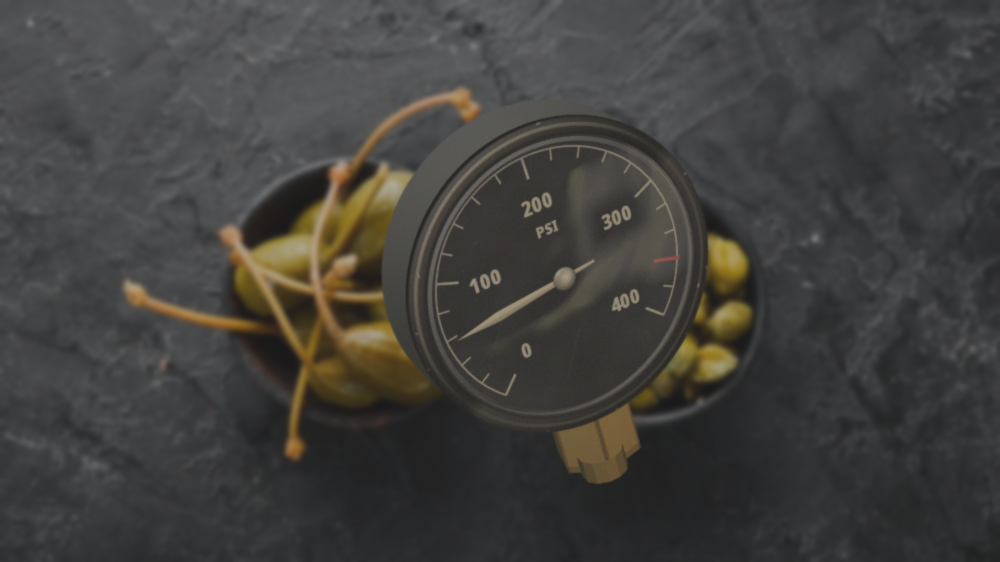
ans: {"value": 60, "unit": "psi"}
